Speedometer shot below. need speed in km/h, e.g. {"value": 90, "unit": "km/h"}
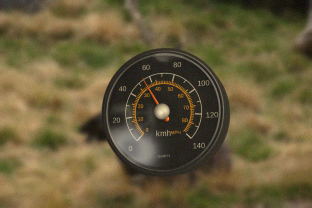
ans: {"value": 55, "unit": "km/h"}
